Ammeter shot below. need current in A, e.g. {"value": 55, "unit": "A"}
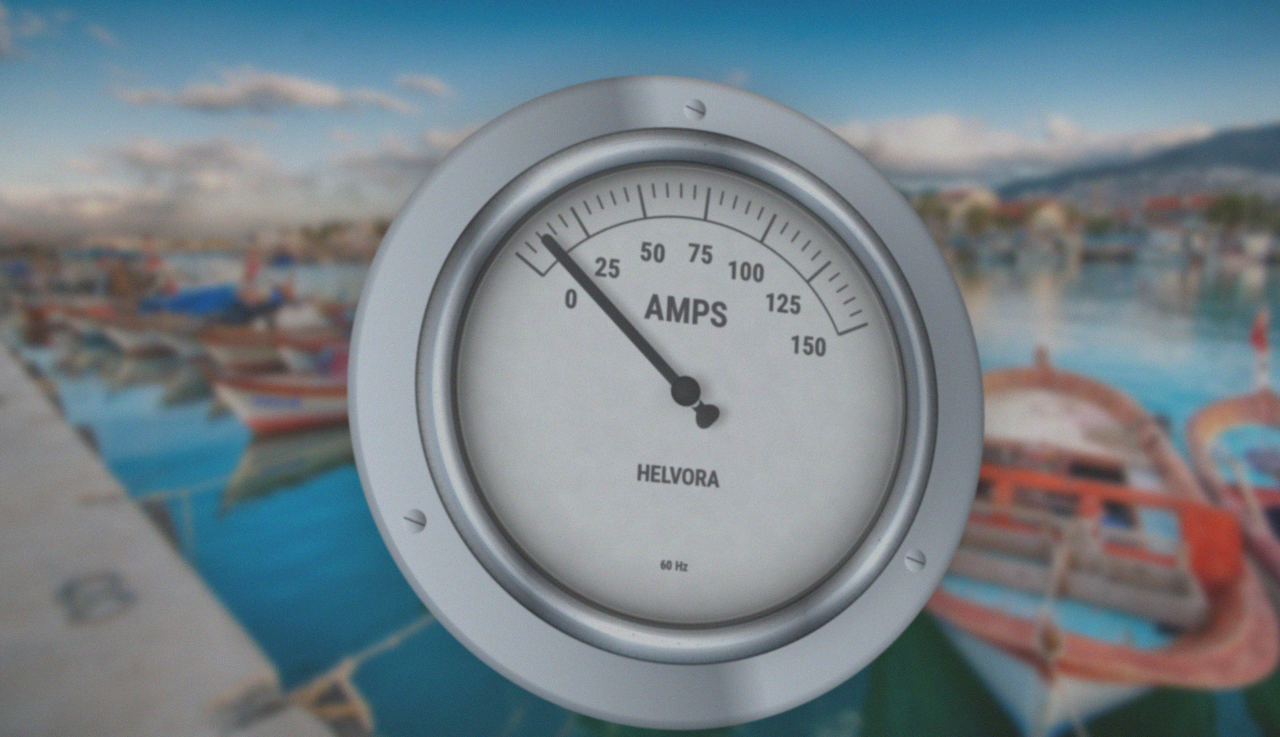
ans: {"value": 10, "unit": "A"}
